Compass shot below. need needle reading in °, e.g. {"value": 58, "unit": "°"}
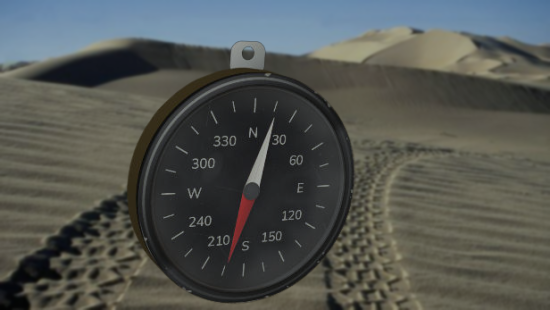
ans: {"value": 195, "unit": "°"}
